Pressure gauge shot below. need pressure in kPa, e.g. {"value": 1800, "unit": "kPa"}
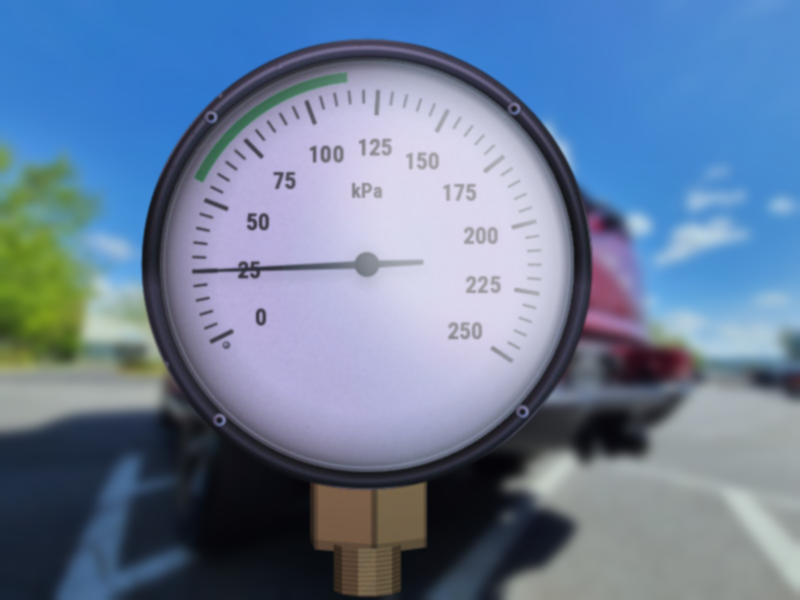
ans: {"value": 25, "unit": "kPa"}
